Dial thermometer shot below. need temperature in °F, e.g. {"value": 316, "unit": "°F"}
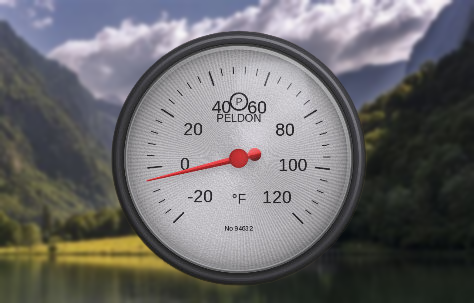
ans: {"value": -4, "unit": "°F"}
